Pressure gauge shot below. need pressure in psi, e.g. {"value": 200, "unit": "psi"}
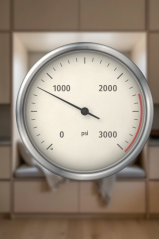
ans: {"value": 800, "unit": "psi"}
